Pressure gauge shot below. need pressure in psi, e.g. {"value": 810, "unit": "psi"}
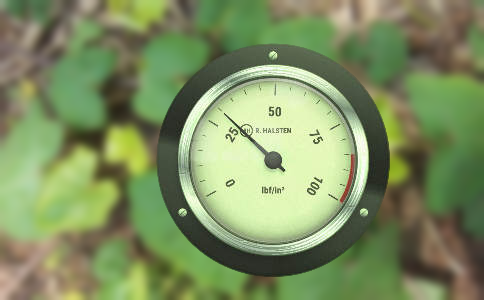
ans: {"value": 30, "unit": "psi"}
